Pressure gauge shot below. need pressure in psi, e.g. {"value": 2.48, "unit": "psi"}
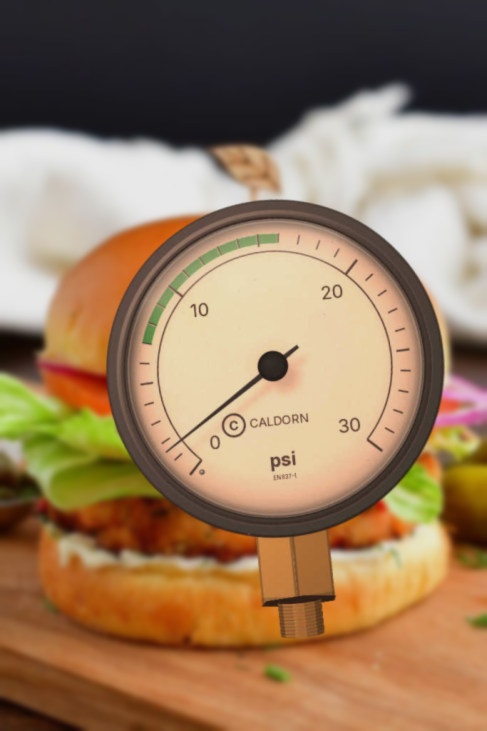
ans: {"value": 1.5, "unit": "psi"}
